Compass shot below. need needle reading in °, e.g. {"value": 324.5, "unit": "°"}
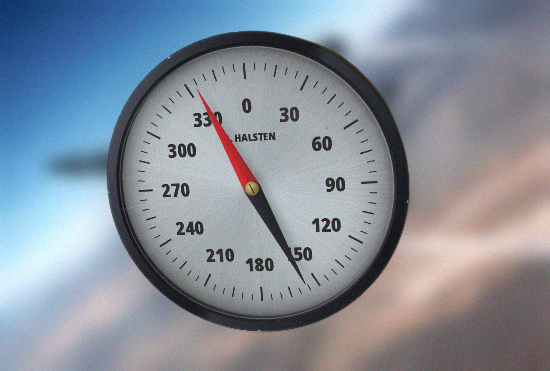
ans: {"value": 335, "unit": "°"}
